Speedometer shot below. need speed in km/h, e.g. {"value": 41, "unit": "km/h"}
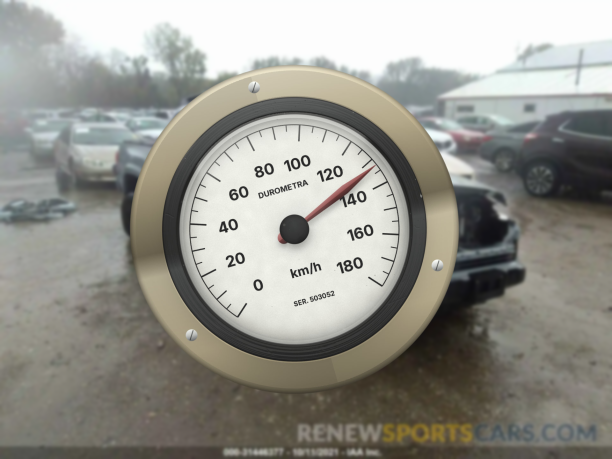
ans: {"value": 132.5, "unit": "km/h"}
